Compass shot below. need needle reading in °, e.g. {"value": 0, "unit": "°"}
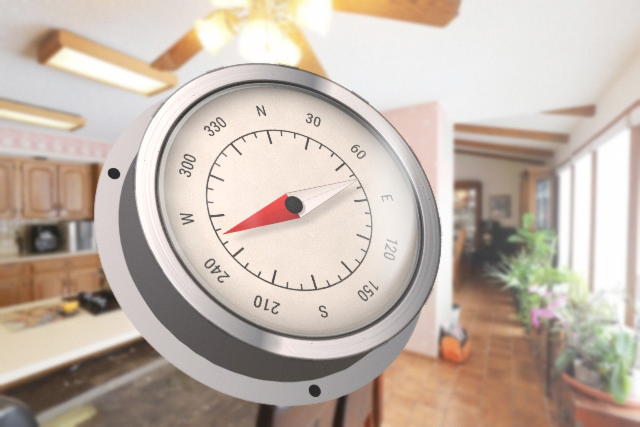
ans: {"value": 255, "unit": "°"}
